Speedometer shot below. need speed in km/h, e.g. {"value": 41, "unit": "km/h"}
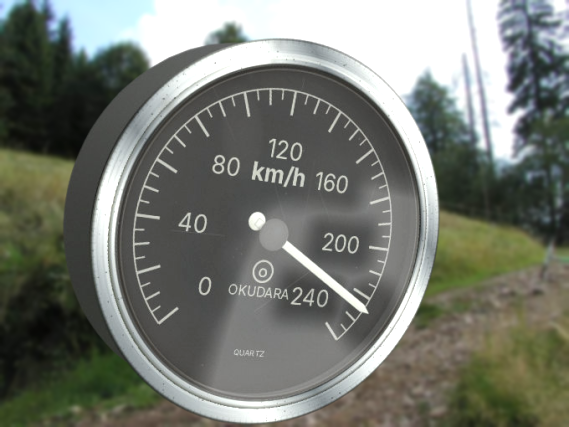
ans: {"value": 225, "unit": "km/h"}
